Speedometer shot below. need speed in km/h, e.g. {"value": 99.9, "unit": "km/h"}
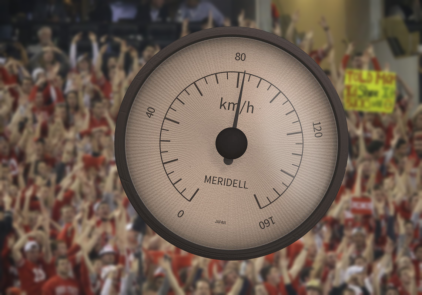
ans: {"value": 82.5, "unit": "km/h"}
